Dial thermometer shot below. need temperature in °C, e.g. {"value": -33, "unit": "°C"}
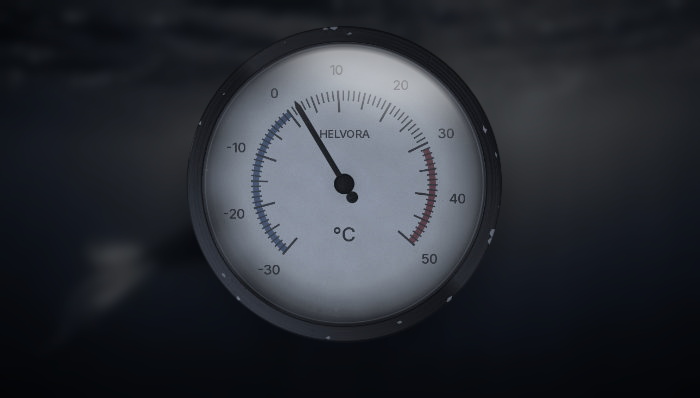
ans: {"value": 2, "unit": "°C"}
